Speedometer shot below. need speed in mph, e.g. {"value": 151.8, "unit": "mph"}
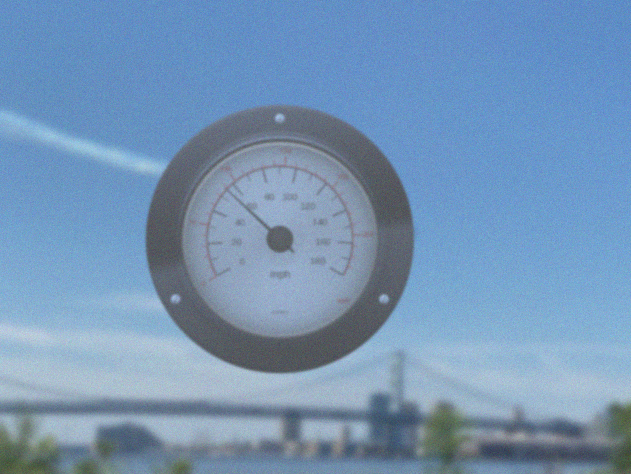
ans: {"value": 55, "unit": "mph"}
